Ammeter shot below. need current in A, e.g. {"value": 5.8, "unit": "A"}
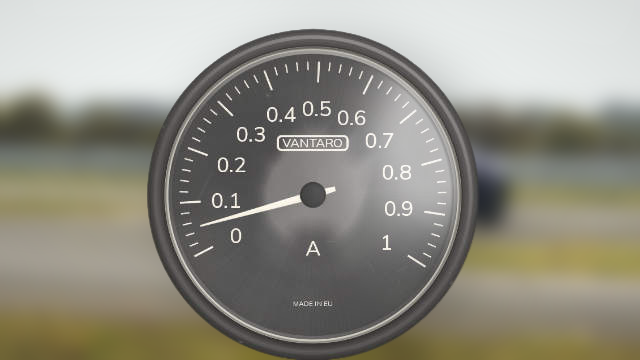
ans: {"value": 0.05, "unit": "A"}
